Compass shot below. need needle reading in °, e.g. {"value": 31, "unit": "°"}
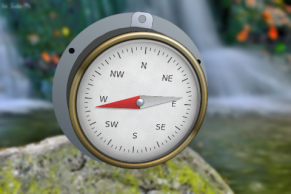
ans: {"value": 260, "unit": "°"}
